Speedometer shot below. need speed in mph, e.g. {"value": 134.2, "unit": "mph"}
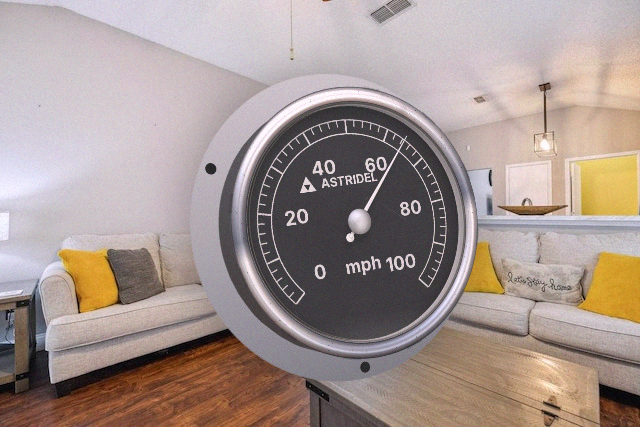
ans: {"value": 64, "unit": "mph"}
